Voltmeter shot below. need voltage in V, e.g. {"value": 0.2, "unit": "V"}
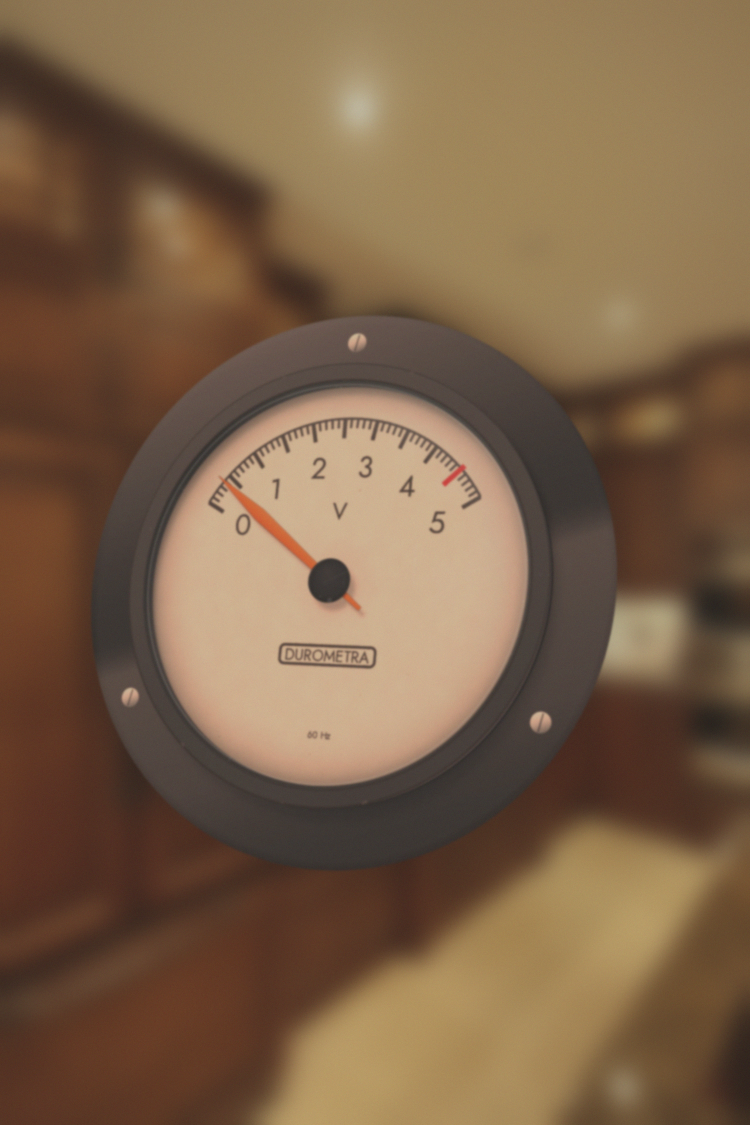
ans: {"value": 0.4, "unit": "V"}
